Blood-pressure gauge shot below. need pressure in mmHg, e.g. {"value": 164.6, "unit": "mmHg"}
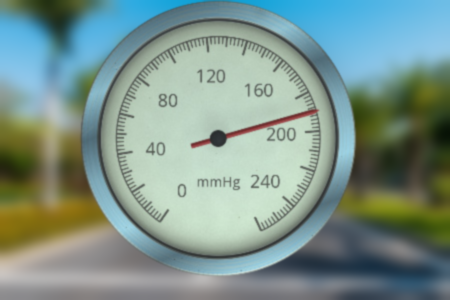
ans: {"value": 190, "unit": "mmHg"}
